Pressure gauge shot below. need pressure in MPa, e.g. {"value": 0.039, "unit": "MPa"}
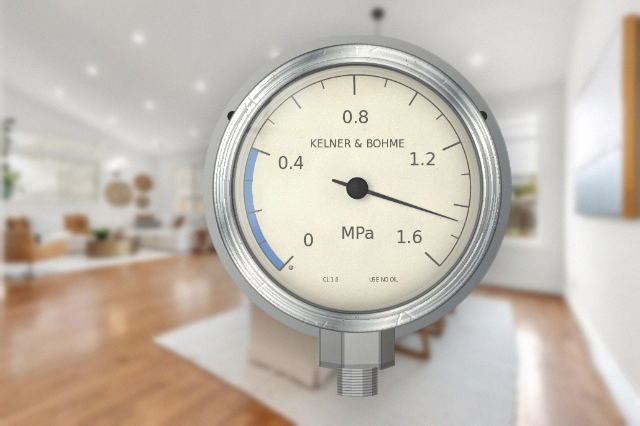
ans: {"value": 1.45, "unit": "MPa"}
